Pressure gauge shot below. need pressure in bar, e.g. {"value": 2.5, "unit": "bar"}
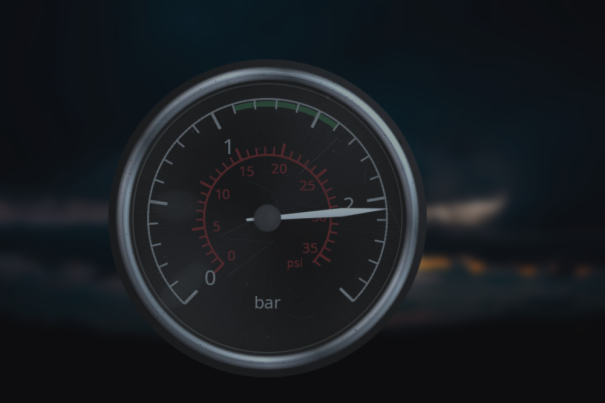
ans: {"value": 2.05, "unit": "bar"}
